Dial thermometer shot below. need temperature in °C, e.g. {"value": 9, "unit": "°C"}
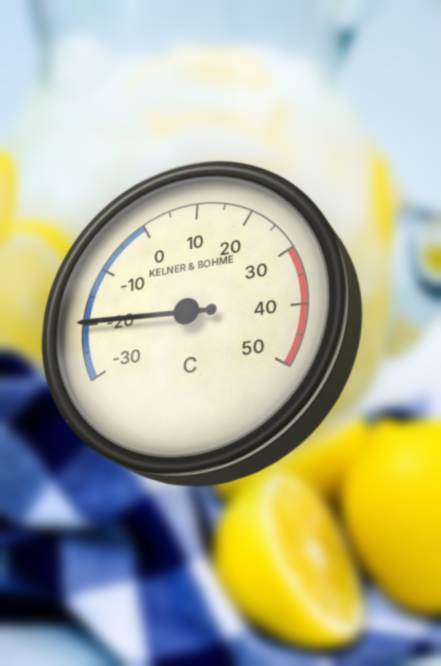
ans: {"value": -20, "unit": "°C"}
